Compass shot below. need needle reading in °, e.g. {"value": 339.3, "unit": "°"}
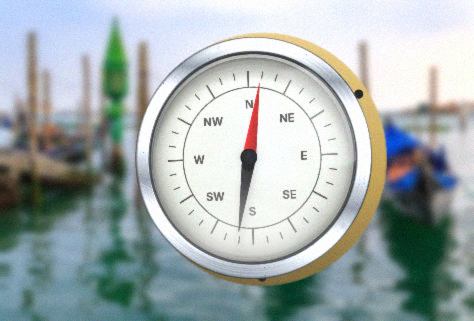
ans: {"value": 10, "unit": "°"}
